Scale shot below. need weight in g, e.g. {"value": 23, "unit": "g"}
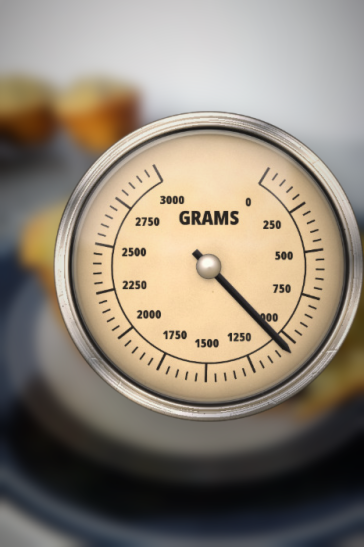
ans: {"value": 1050, "unit": "g"}
